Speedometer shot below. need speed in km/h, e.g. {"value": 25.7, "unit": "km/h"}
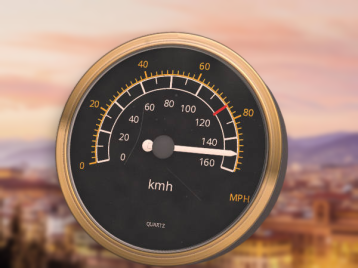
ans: {"value": 150, "unit": "km/h"}
